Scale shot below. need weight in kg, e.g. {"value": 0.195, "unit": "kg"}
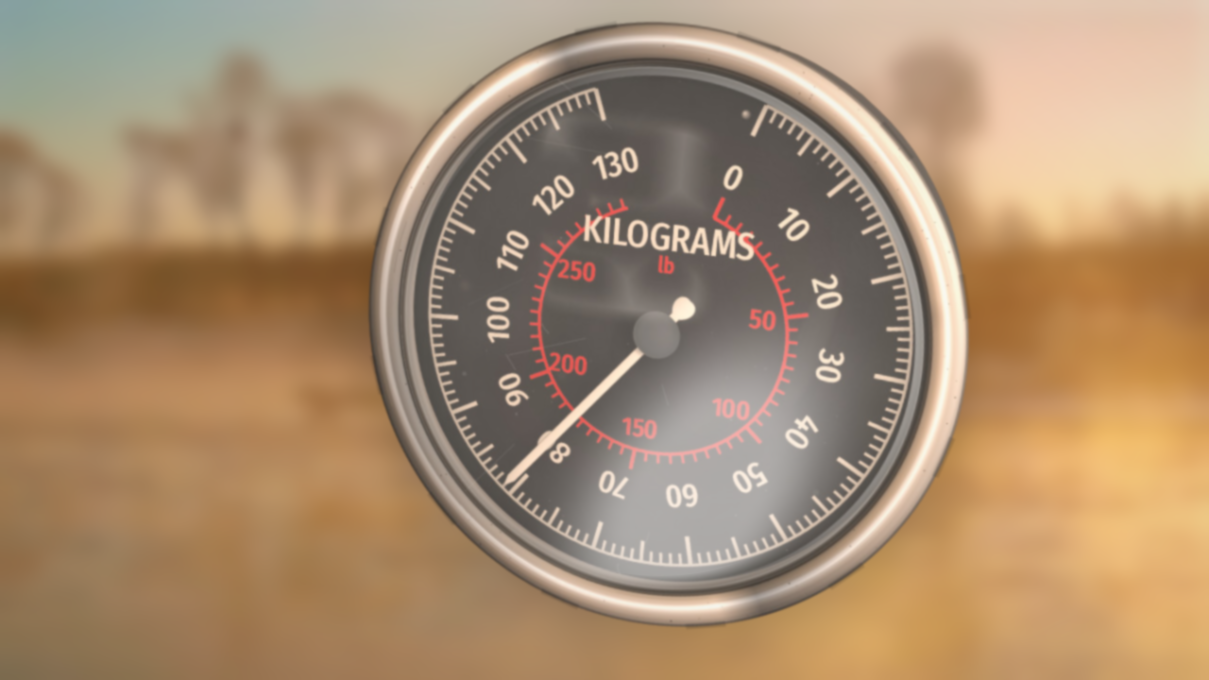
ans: {"value": 81, "unit": "kg"}
